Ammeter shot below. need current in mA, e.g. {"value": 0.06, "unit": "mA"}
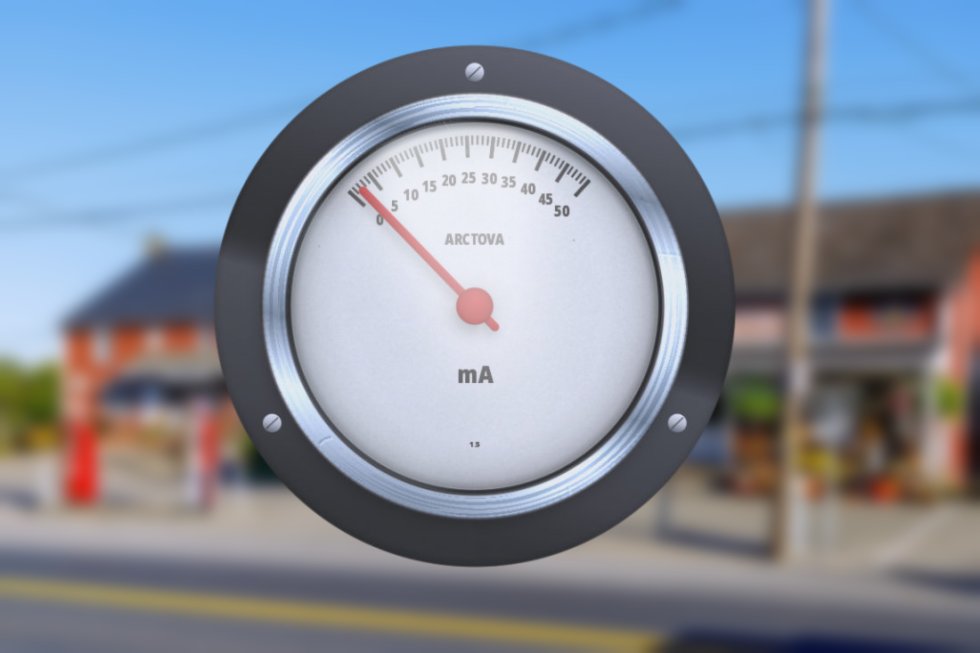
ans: {"value": 2, "unit": "mA"}
